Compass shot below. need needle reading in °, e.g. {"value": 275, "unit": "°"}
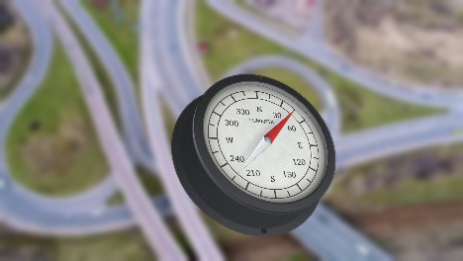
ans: {"value": 45, "unit": "°"}
